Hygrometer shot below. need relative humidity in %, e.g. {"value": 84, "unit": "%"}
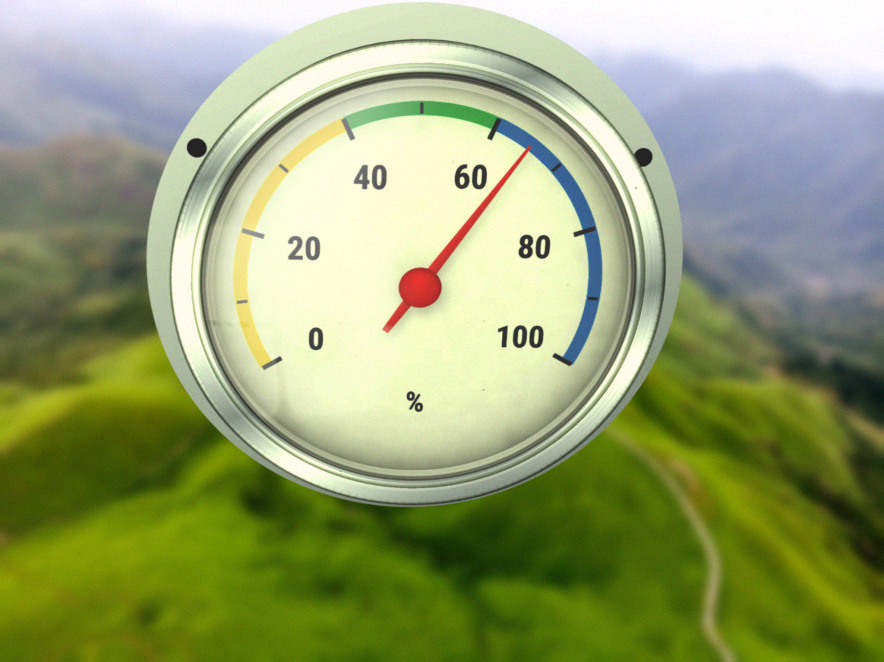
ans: {"value": 65, "unit": "%"}
